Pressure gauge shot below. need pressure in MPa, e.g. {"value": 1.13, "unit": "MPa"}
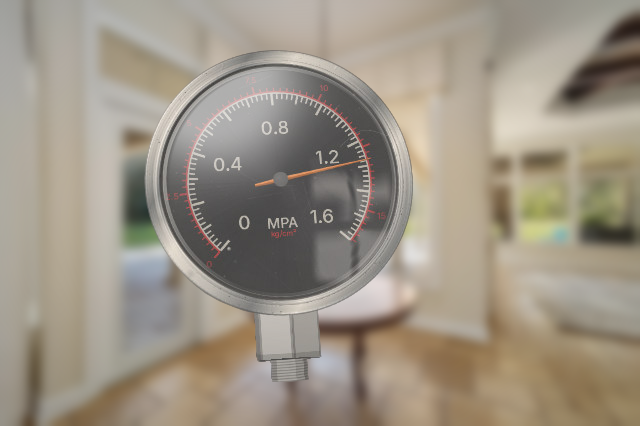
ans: {"value": 1.28, "unit": "MPa"}
